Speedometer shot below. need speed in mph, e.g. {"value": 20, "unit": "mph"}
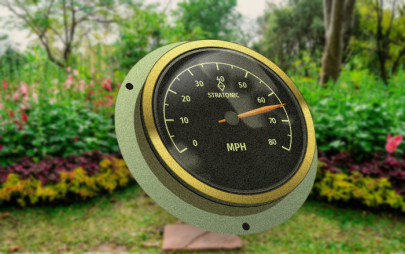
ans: {"value": 65, "unit": "mph"}
